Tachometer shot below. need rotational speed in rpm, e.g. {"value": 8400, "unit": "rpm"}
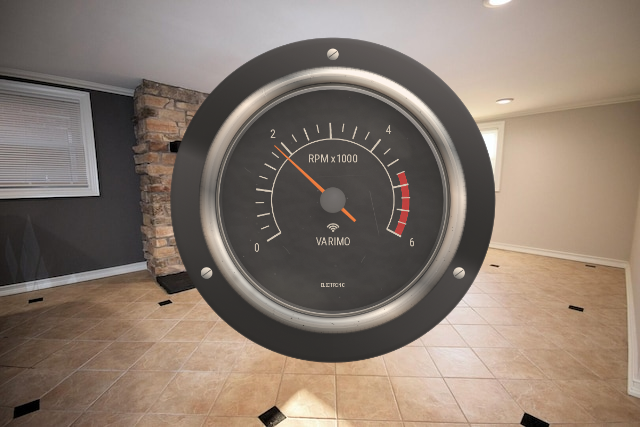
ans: {"value": 1875, "unit": "rpm"}
